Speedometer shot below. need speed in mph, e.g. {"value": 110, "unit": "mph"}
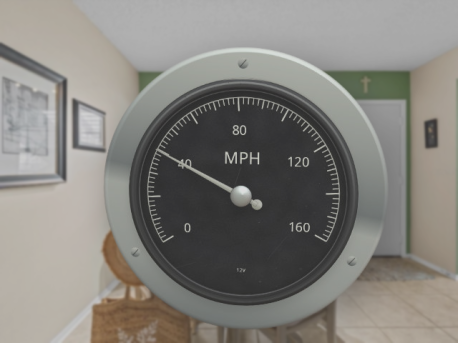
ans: {"value": 40, "unit": "mph"}
